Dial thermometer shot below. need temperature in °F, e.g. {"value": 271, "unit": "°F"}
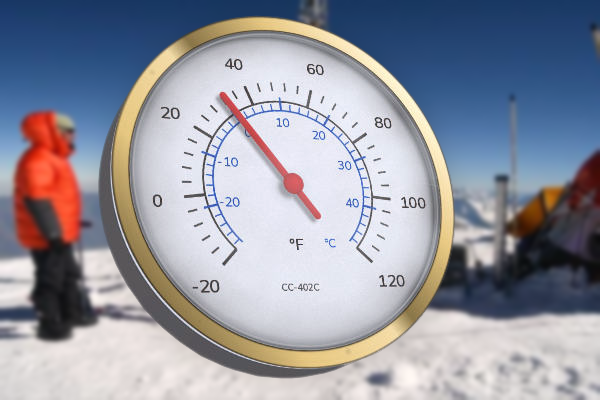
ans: {"value": 32, "unit": "°F"}
